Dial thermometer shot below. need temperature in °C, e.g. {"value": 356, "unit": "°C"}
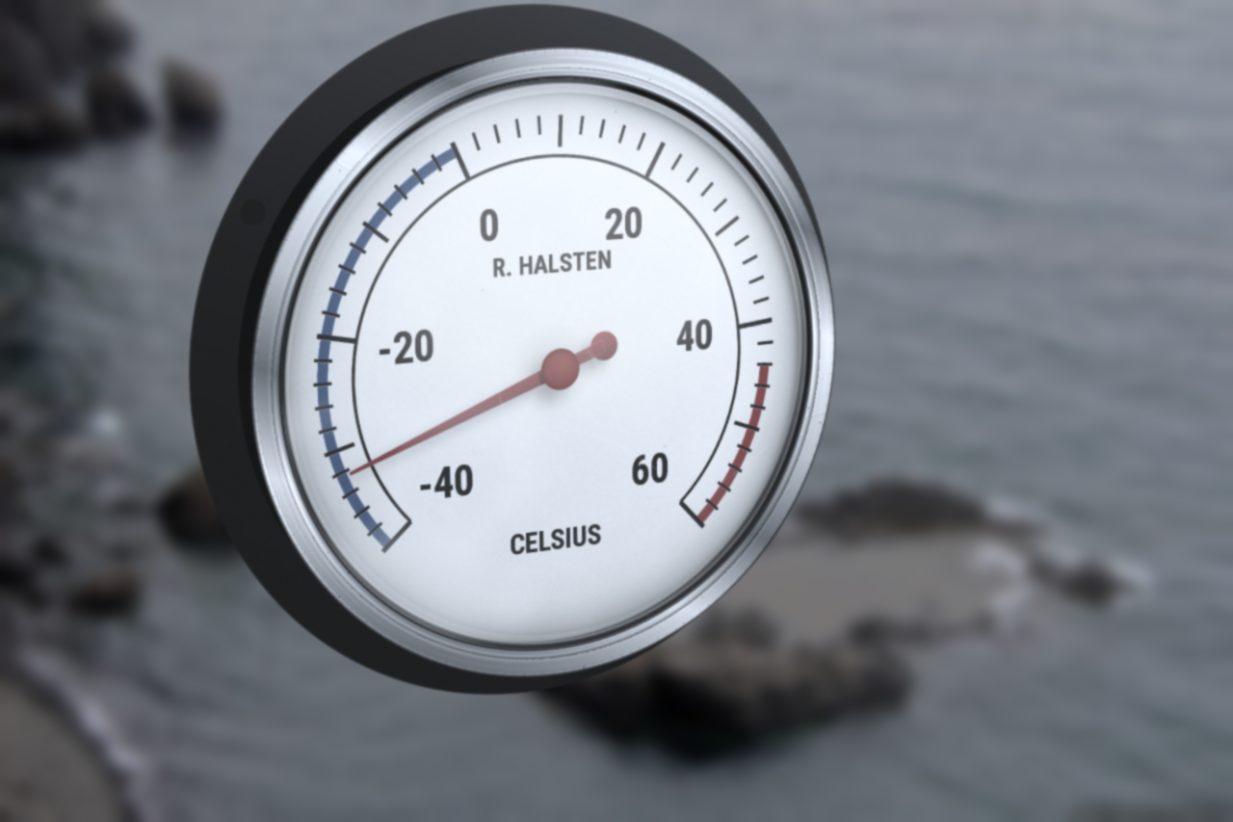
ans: {"value": -32, "unit": "°C"}
